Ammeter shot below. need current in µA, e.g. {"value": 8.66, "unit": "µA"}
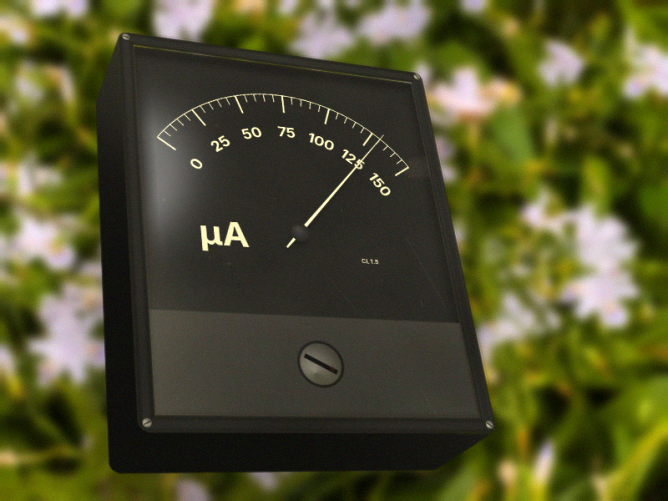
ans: {"value": 130, "unit": "µA"}
